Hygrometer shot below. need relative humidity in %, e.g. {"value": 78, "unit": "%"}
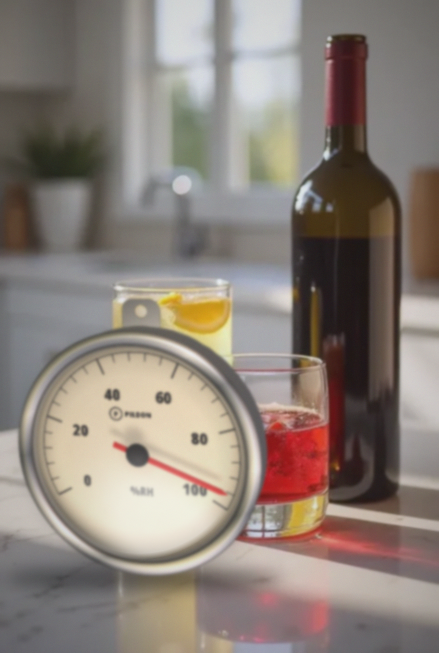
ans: {"value": 96, "unit": "%"}
